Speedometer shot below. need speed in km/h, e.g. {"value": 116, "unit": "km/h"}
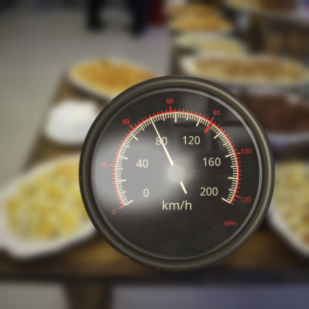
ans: {"value": 80, "unit": "km/h"}
